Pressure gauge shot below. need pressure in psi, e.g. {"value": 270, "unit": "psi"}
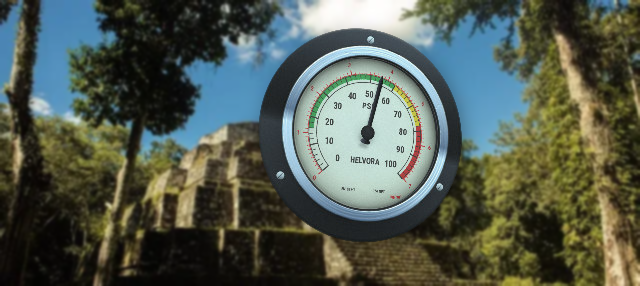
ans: {"value": 54, "unit": "psi"}
